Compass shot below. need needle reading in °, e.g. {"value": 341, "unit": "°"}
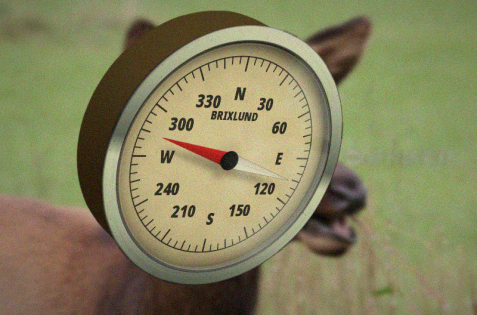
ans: {"value": 285, "unit": "°"}
